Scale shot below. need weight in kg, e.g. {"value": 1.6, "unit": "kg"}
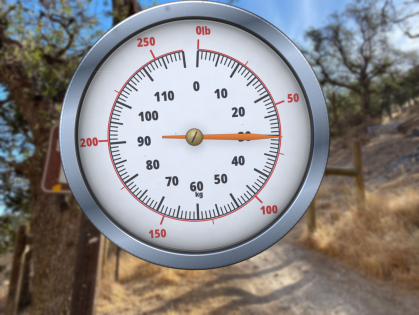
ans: {"value": 30, "unit": "kg"}
